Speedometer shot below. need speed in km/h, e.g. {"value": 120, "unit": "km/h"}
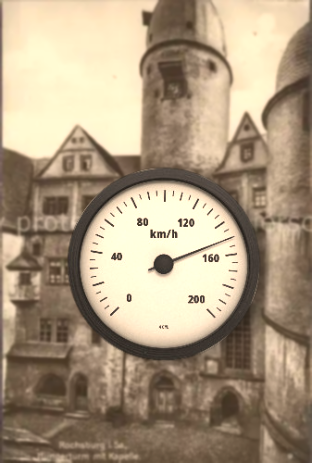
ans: {"value": 150, "unit": "km/h"}
